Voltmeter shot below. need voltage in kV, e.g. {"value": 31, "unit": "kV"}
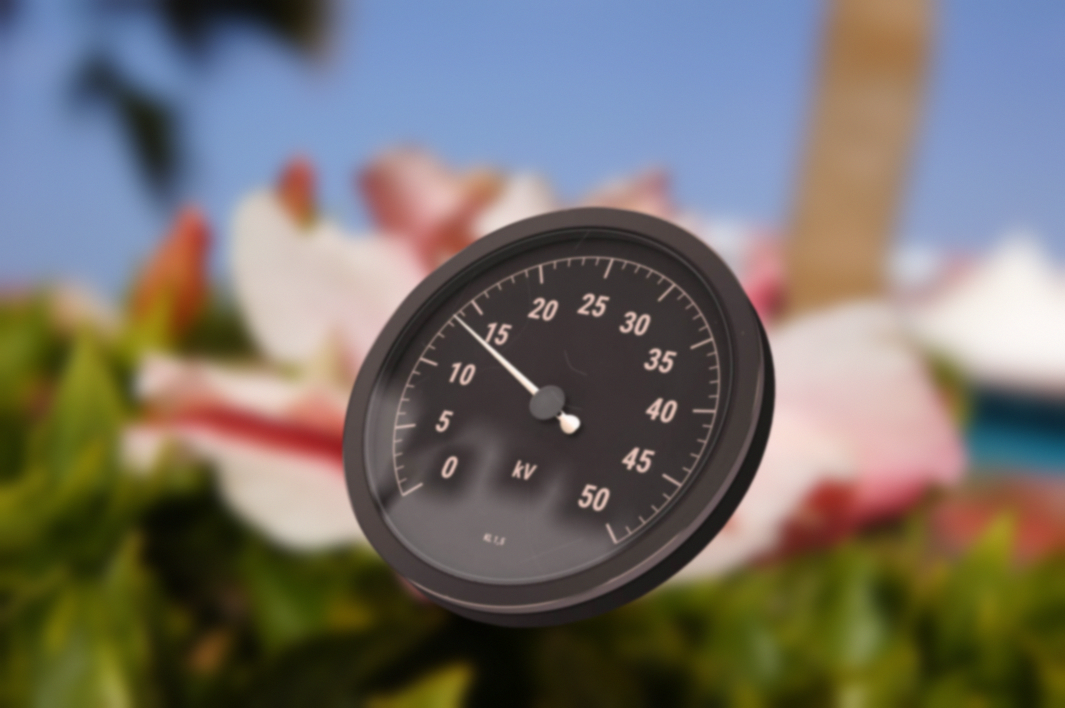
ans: {"value": 13.5, "unit": "kV"}
